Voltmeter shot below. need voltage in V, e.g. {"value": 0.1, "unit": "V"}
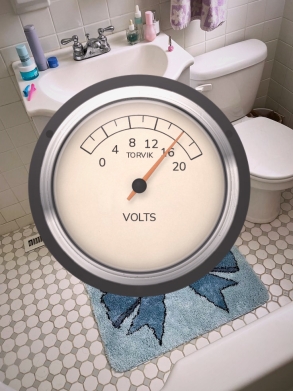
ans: {"value": 16, "unit": "V"}
